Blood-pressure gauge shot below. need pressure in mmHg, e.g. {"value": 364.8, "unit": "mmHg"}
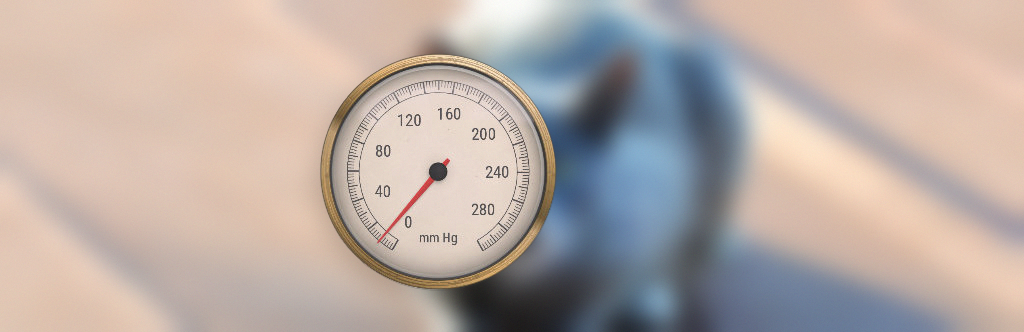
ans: {"value": 10, "unit": "mmHg"}
